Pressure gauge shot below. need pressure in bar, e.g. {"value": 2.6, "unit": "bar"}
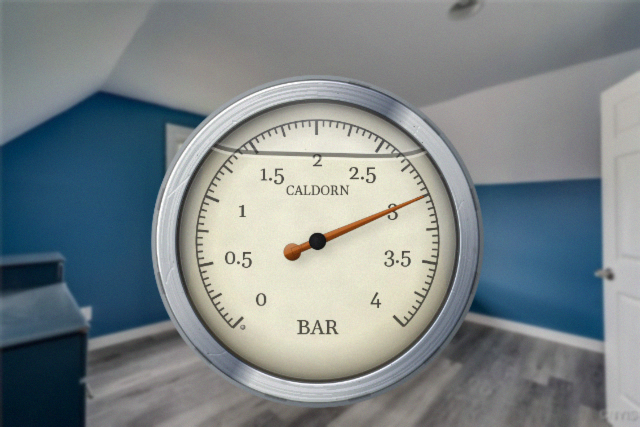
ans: {"value": 3, "unit": "bar"}
